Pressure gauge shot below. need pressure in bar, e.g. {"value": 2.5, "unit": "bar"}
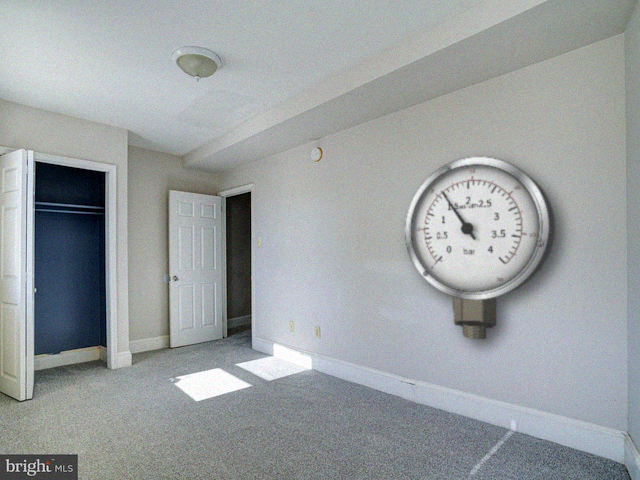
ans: {"value": 1.5, "unit": "bar"}
